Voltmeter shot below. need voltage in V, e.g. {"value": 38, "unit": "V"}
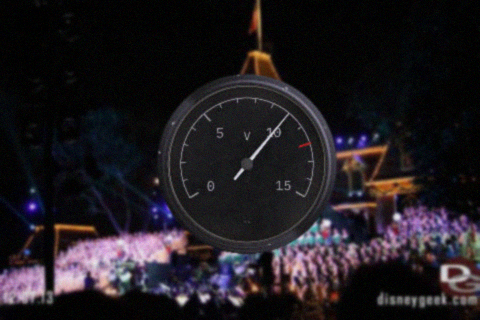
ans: {"value": 10, "unit": "V"}
